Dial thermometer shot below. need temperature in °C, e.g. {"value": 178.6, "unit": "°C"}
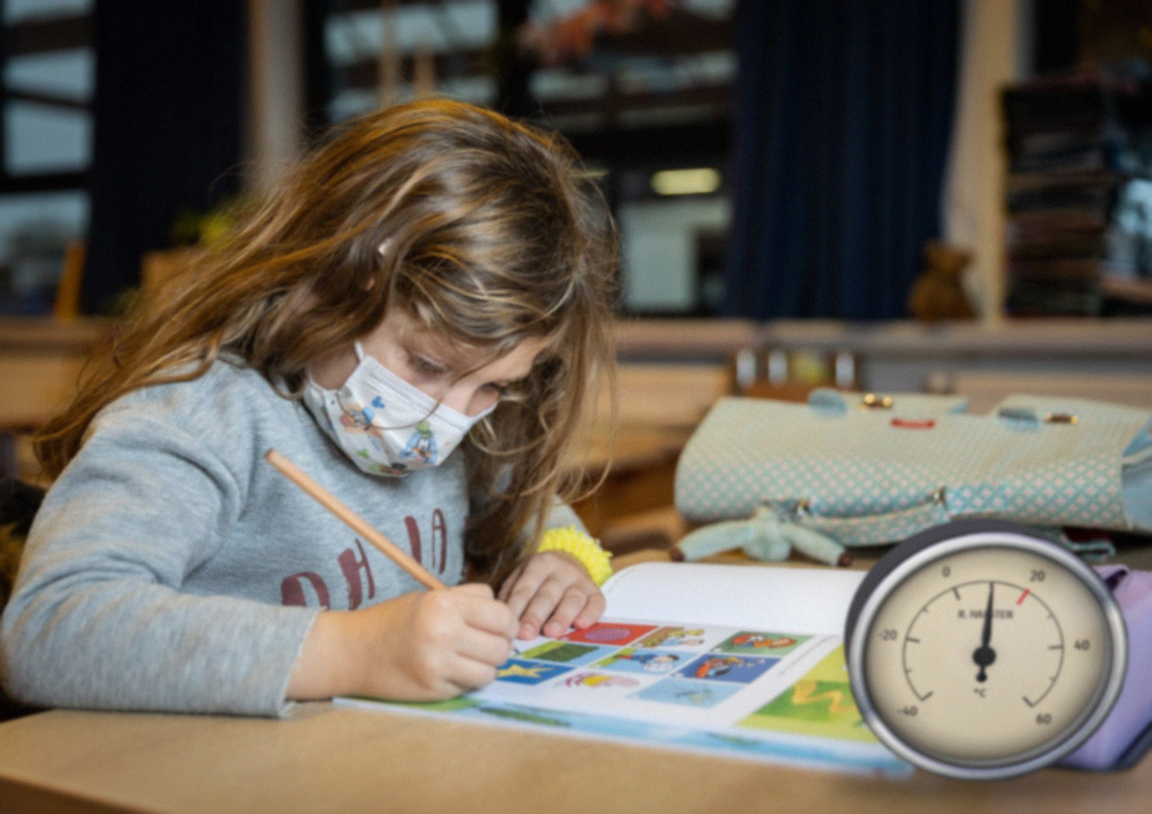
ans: {"value": 10, "unit": "°C"}
